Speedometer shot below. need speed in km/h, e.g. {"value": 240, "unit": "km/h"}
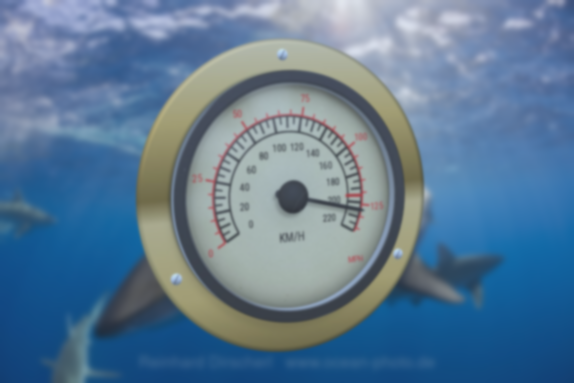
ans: {"value": 205, "unit": "km/h"}
